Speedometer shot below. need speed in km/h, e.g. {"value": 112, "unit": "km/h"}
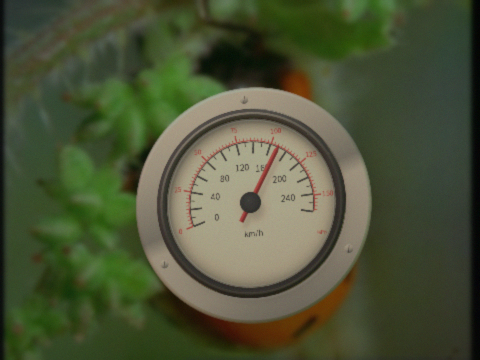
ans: {"value": 170, "unit": "km/h"}
